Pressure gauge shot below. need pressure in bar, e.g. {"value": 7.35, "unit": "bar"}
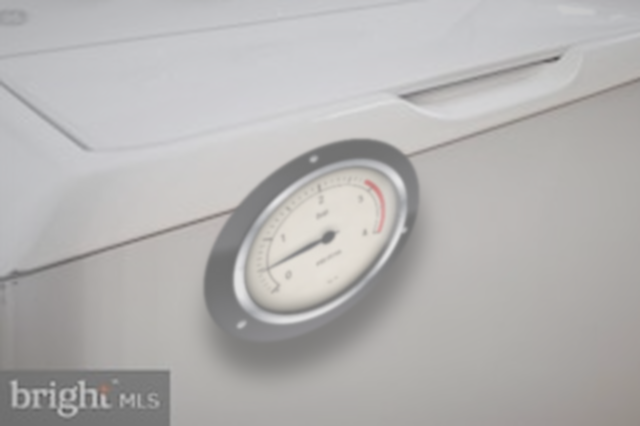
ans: {"value": 0.5, "unit": "bar"}
